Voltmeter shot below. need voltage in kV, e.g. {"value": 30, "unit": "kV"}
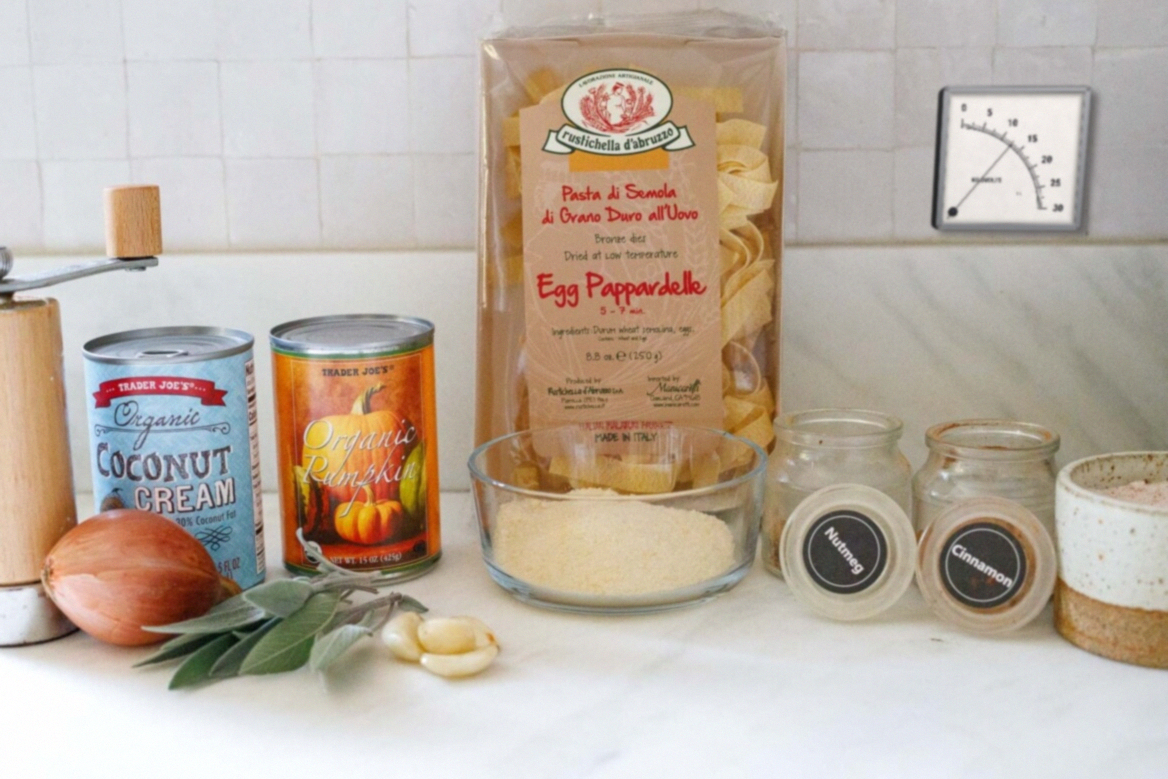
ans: {"value": 12.5, "unit": "kV"}
